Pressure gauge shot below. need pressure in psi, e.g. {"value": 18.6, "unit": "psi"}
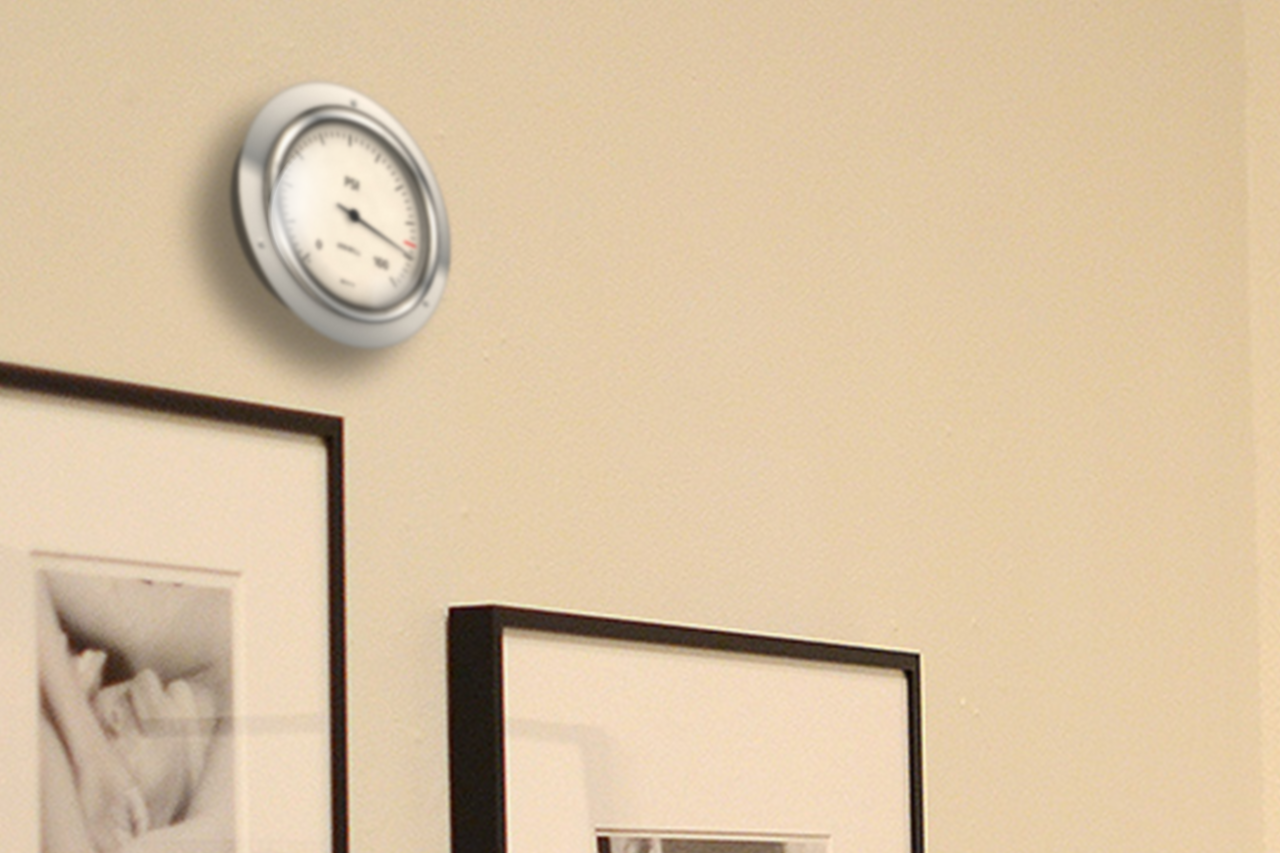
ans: {"value": 90, "unit": "psi"}
